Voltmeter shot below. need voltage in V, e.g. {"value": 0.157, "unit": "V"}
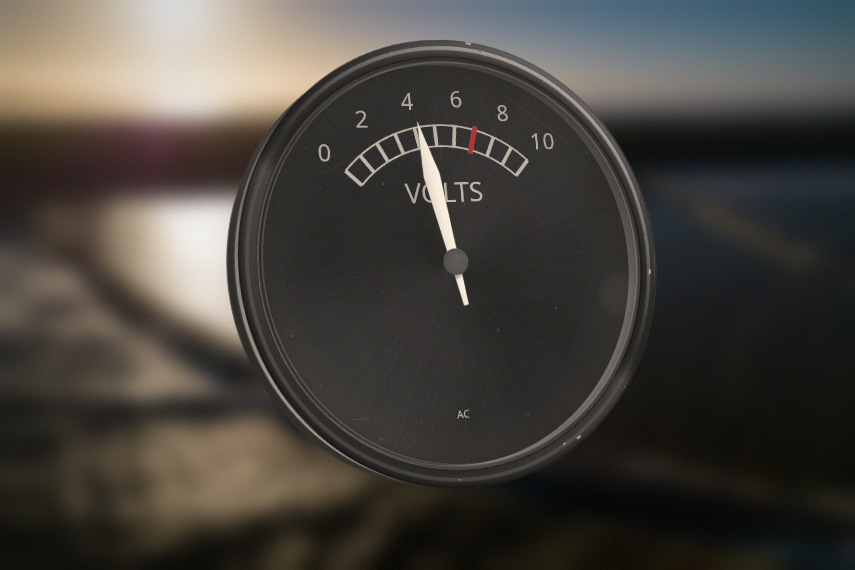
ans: {"value": 4, "unit": "V"}
